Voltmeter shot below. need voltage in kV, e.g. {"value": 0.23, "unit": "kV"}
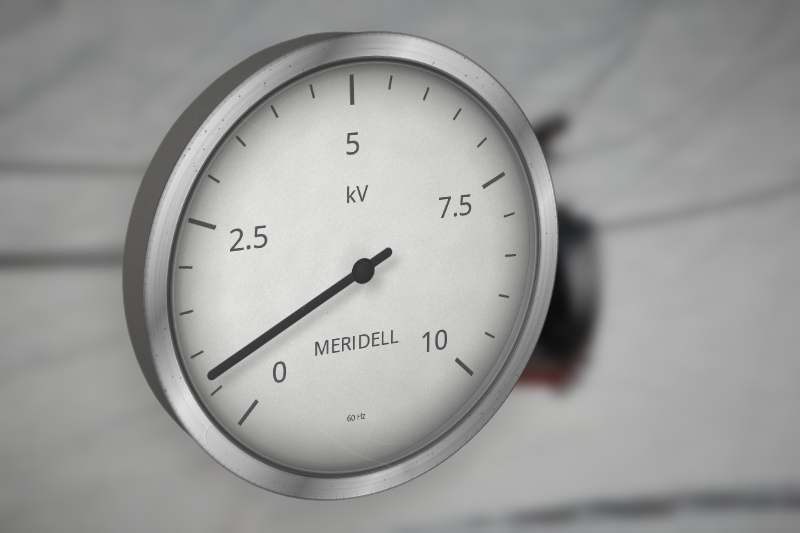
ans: {"value": 0.75, "unit": "kV"}
